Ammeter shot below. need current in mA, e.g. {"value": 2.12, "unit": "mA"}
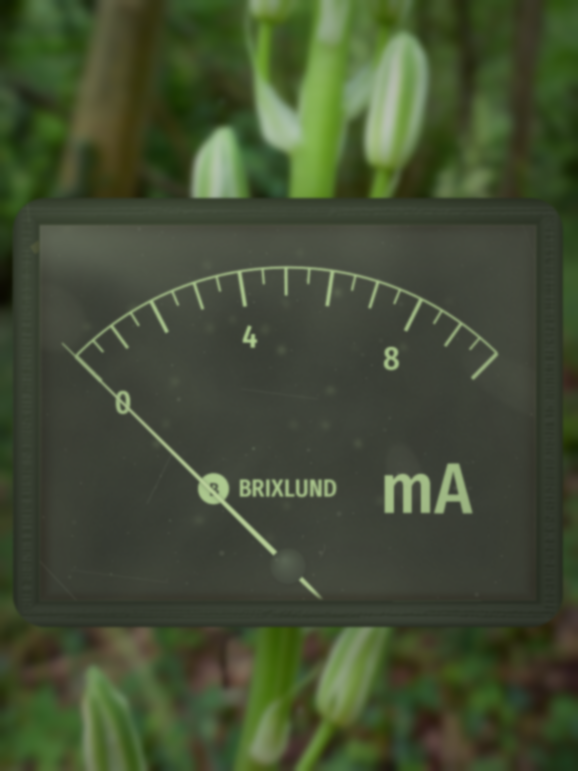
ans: {"value": 0, "unit": "mA"}
